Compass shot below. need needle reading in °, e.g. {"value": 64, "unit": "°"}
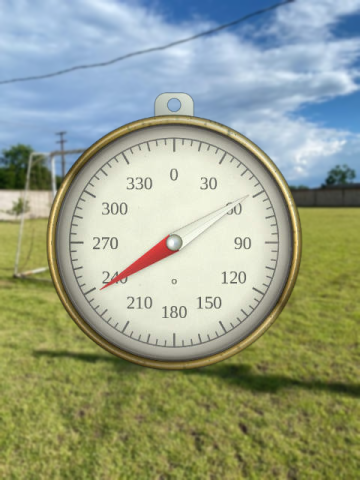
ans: {"value": 237.5, "unit": "°"}
